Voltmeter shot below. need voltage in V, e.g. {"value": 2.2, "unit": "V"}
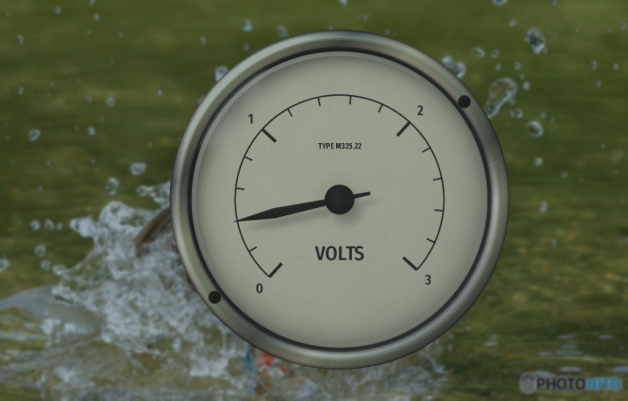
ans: {"value": 0.4, "unit": "V"}
